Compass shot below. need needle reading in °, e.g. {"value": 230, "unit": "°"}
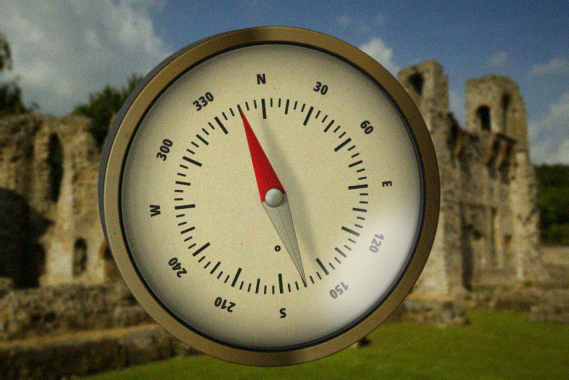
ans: {"value": 345, "unit": "°"}
